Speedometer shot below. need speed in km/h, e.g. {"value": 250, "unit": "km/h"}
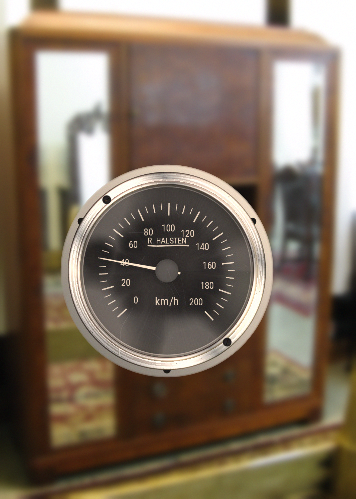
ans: {"value": 40, "unit": "km/h"}
